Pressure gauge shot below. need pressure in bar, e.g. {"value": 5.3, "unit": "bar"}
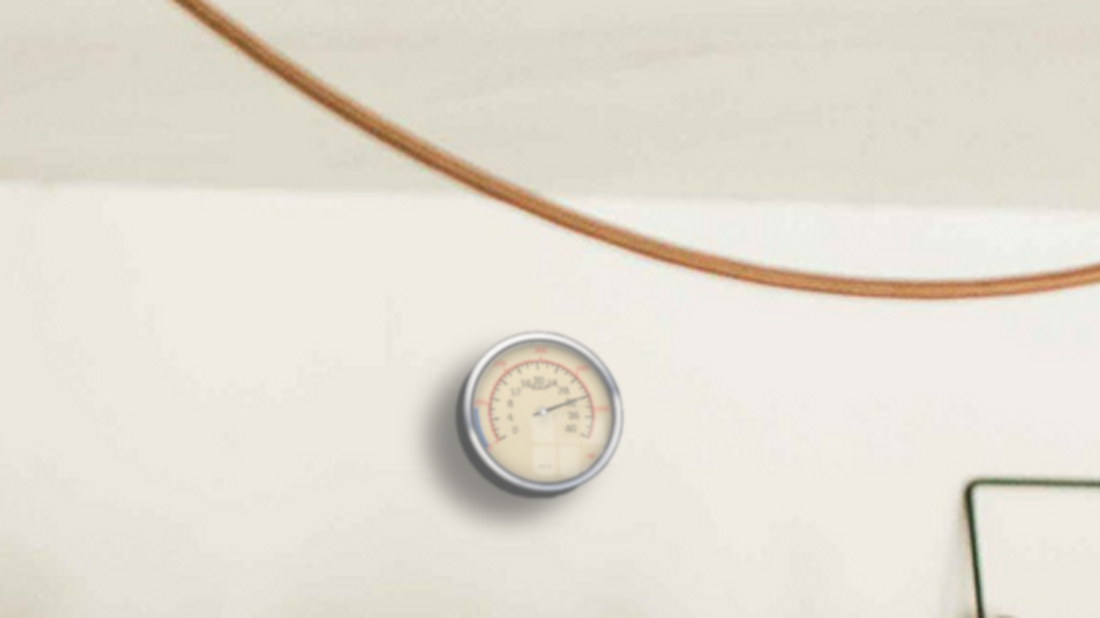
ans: {"value": 32, "unit": "bar"}
